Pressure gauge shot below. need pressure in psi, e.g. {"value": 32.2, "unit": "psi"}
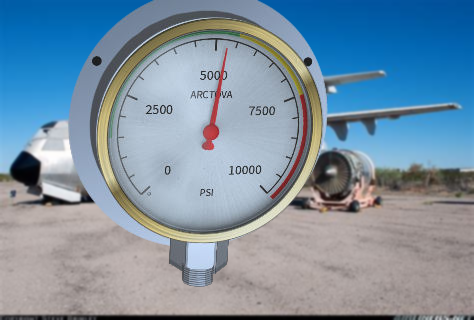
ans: {"value": 5250, "unit": "psi"}
